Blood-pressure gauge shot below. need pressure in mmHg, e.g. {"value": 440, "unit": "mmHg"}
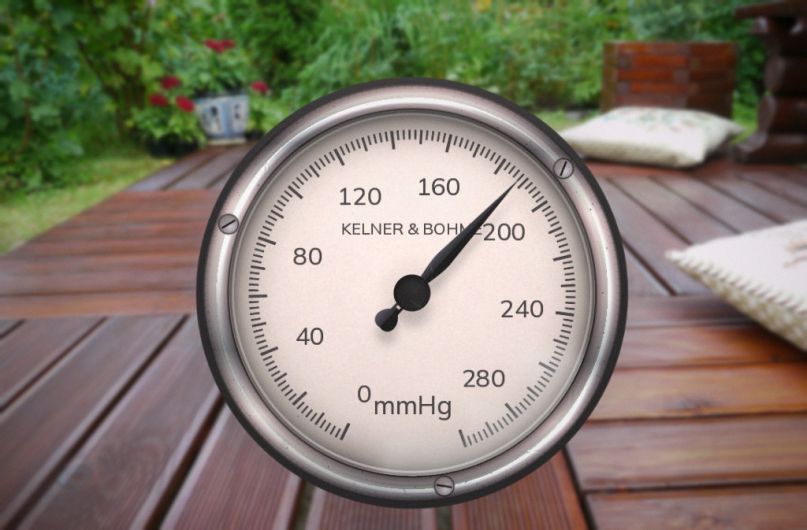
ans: {"value": 188, "unit": "mmHg"}
